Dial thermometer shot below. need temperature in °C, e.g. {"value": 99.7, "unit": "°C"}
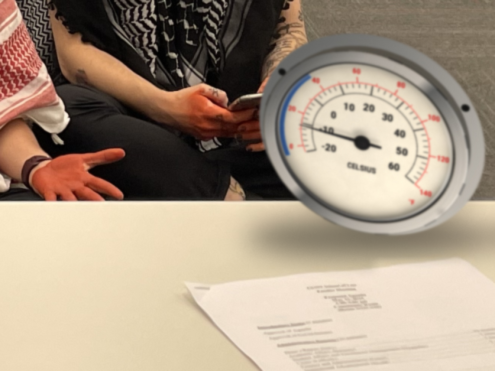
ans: {"value": -10, "unit": "°C"}
